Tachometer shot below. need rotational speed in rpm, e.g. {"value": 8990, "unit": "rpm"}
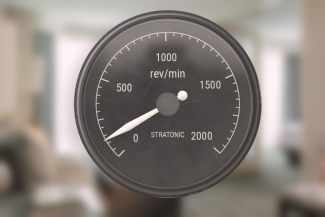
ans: {"value": 125, "unit": "rpm"}
